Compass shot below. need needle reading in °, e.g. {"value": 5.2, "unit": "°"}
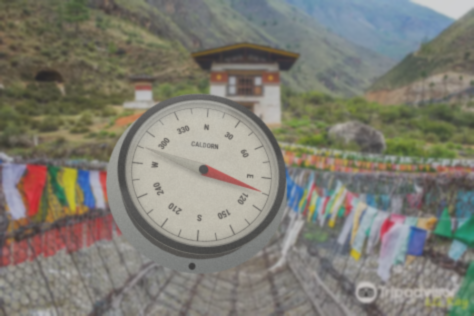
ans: {"value": 105, "unit": "°"}
